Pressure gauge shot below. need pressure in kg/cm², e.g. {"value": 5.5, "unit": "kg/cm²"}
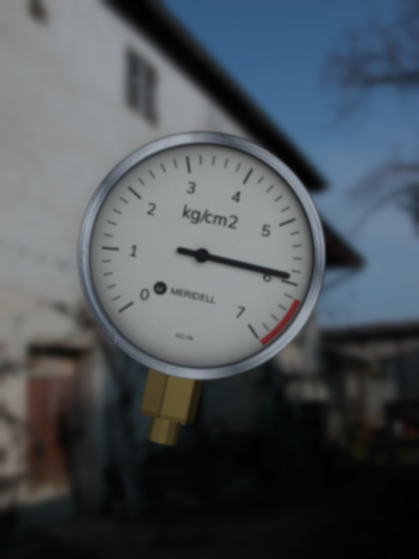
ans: {"value": 5.9, "unit": "kg/cm²"}
